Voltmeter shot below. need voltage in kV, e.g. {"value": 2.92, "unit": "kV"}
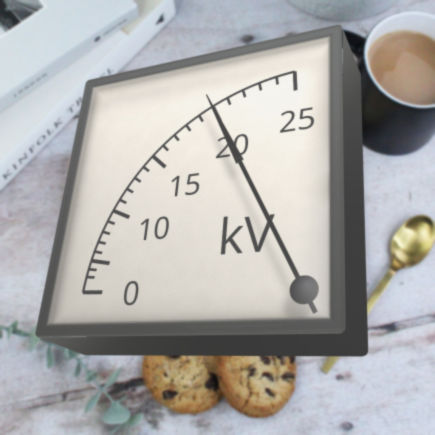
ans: {"value": 20, "unit": "kV"}
